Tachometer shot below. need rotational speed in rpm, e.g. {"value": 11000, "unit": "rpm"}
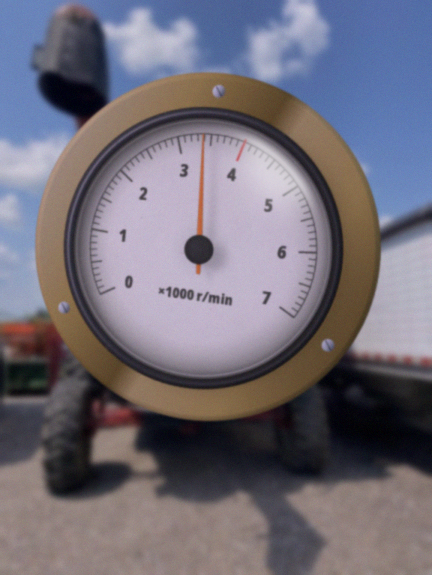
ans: {"value": 3400, "unit": "rpm"}
